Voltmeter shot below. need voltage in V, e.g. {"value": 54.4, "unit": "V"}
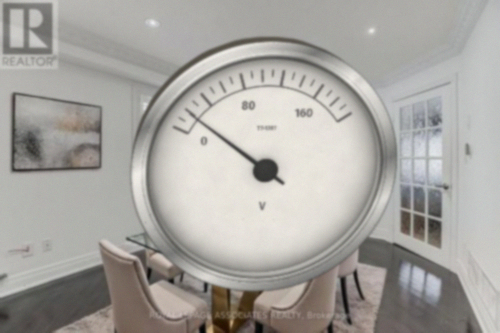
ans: {"value": 20, "unit": "V"}
